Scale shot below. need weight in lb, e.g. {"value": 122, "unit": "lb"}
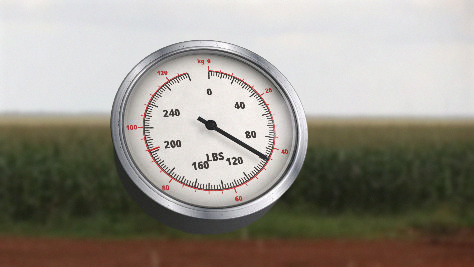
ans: {"value": 100, "unit": "lb"}
